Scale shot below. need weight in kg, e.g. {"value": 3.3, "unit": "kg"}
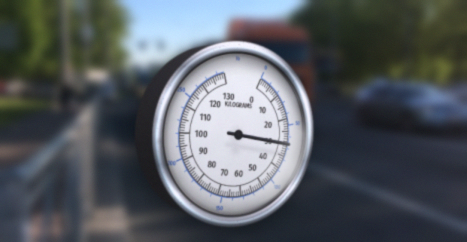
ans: {"value": 30, "unit": "kg"}
